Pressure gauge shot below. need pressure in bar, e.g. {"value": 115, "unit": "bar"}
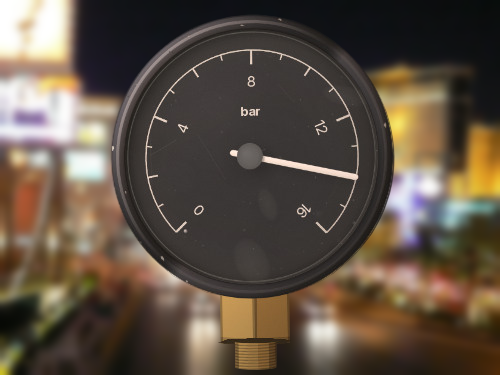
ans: {"value": 14, "unit": "bar"}
